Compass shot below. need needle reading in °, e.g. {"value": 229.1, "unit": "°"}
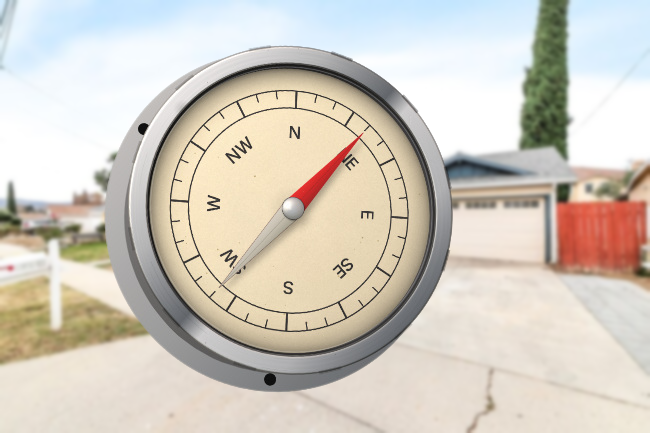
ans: {"value": 40, "unit": "°"}
